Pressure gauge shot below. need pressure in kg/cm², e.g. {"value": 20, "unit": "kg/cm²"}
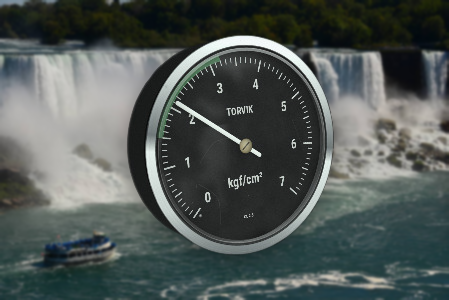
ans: {"value": 2.1, "unit": "kg/cm²"}
